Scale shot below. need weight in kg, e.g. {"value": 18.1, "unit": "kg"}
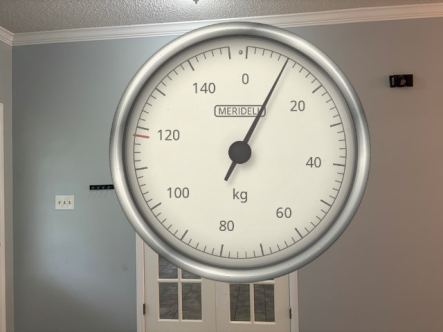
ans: {"value": 10, "unit": "kg"}
